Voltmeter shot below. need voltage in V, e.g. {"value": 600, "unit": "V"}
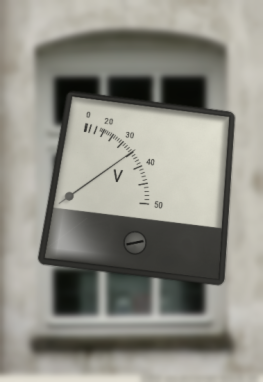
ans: {"value": 35, "unit": "V"}
